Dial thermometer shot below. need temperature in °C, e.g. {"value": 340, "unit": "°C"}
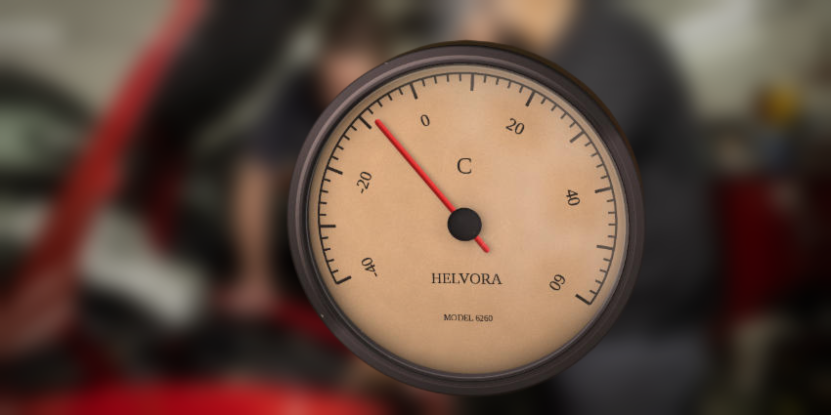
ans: {"value": -8, "unit": "°C"}
